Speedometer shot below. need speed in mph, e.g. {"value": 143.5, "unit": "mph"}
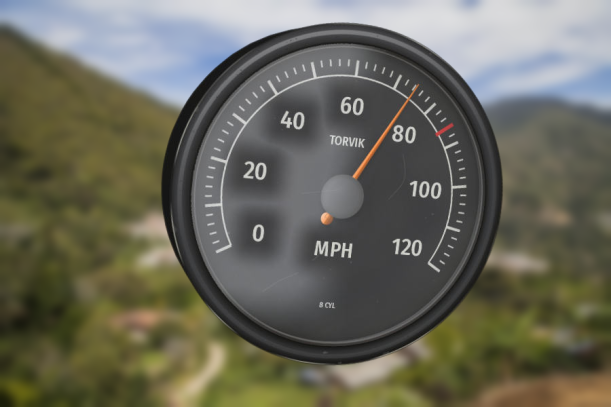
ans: {"value": 74, "unit": "mph"}
